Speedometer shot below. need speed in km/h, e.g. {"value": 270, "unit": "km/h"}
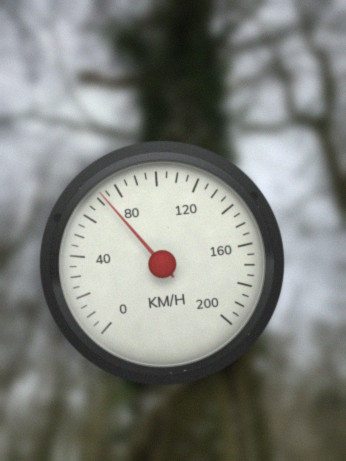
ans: {"value": 72.5, "unit": "km/h"}
